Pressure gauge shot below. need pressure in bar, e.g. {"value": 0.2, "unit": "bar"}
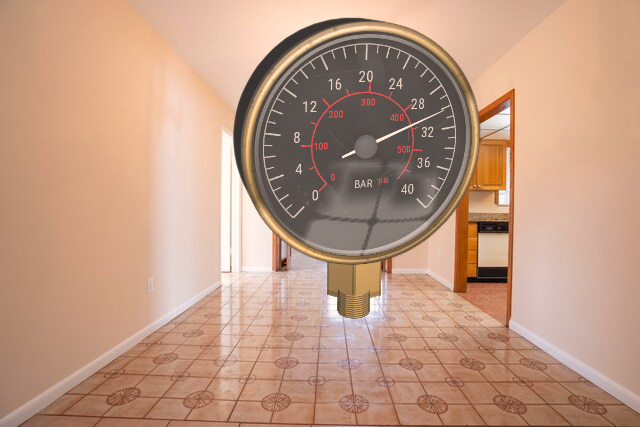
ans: {"value": 30, "unit": "bar"}
